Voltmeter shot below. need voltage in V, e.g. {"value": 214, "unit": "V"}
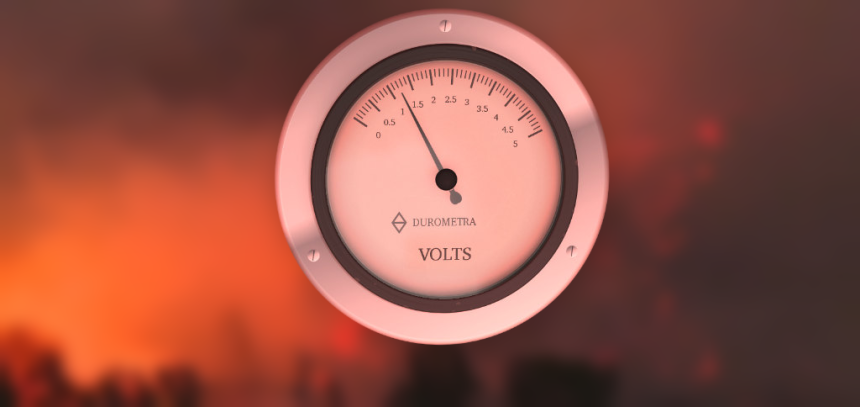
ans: {"value": 1.2, "unit": "V"}
